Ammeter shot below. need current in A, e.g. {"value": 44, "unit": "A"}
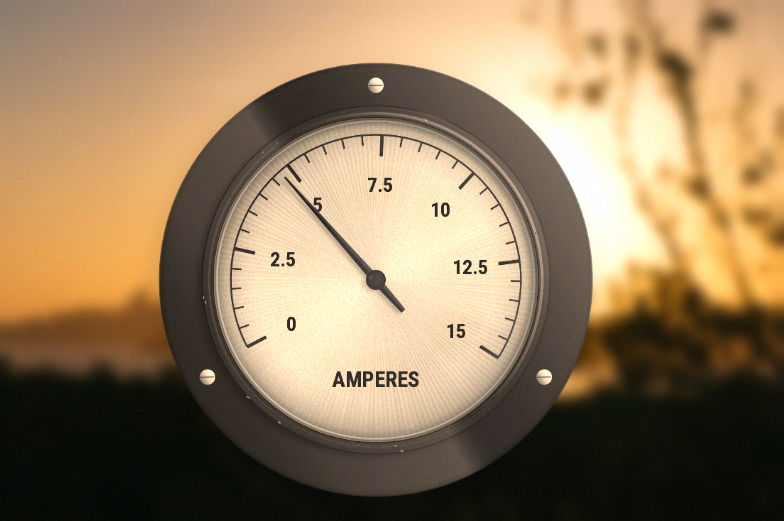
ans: {"value": 4.75, "unit": "A"}
